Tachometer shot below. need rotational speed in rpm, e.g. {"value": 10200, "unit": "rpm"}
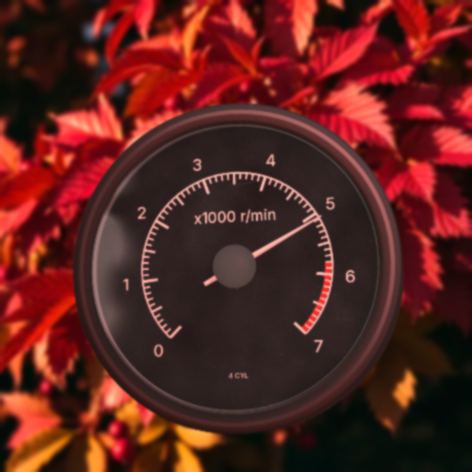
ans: {"value": 5100, "unit": "rpm"}
